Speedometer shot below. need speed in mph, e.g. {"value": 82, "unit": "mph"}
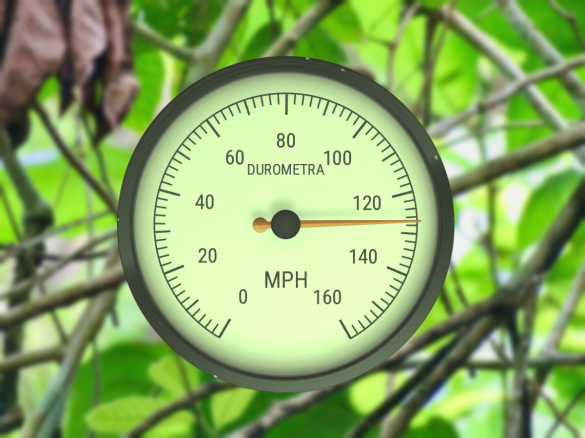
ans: {"value": 127, "unit": "mph"}
